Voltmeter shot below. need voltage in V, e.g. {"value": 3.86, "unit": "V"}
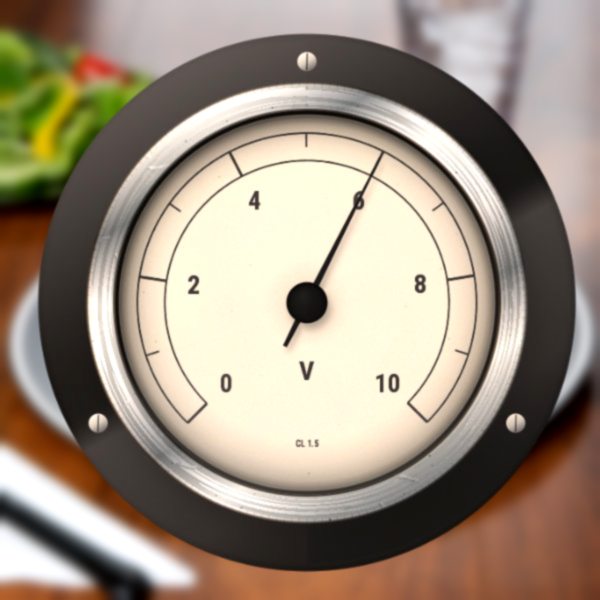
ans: {"value": 6, "unit": "V"}
